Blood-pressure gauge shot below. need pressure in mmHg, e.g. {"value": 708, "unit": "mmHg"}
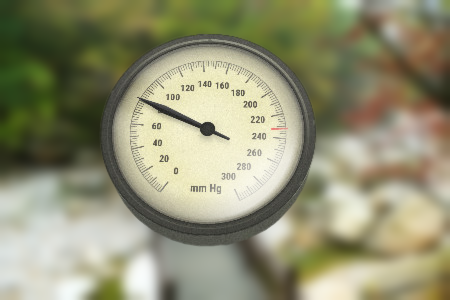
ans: {"value": 80, "unit": "mmHg"}
